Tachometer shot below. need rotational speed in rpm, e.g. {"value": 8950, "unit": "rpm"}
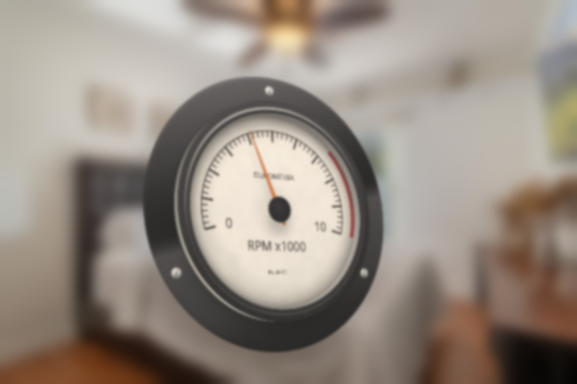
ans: {"value": 4000, "unit": "rpm"}
